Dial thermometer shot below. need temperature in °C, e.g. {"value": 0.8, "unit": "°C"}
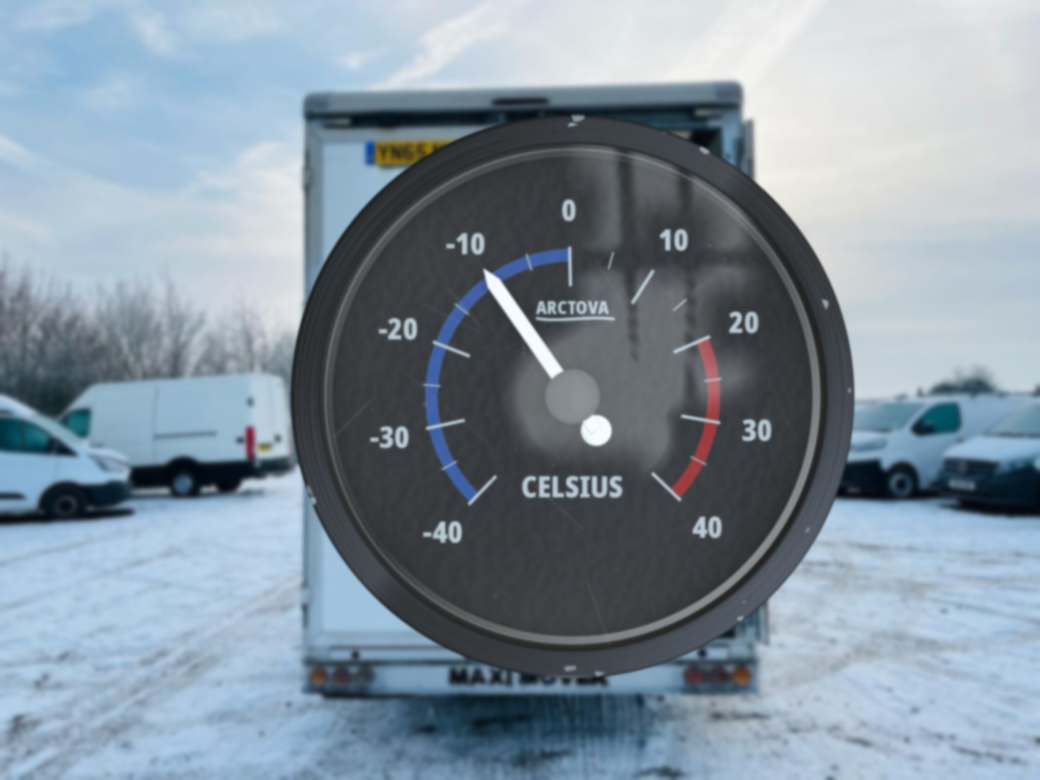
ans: {"value": -10, "unit": "°C"}
